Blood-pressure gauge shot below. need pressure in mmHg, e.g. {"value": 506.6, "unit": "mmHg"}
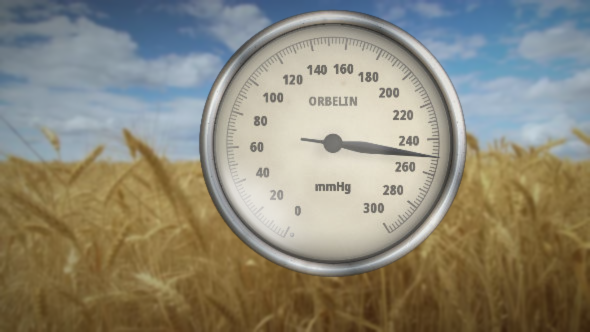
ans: {"value": 250, "unit": "mmHg"}
